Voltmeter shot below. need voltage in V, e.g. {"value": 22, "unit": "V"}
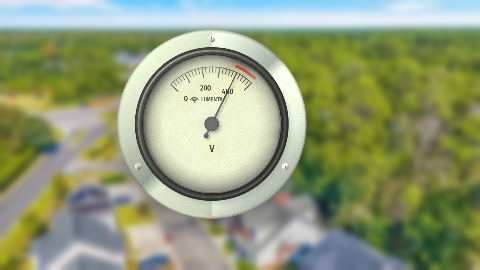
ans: {"value": 400, "unit": "V"}
